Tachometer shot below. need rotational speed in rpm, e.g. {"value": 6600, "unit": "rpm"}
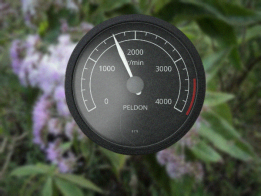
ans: {"value": 1600, "unit": "rpm"}
